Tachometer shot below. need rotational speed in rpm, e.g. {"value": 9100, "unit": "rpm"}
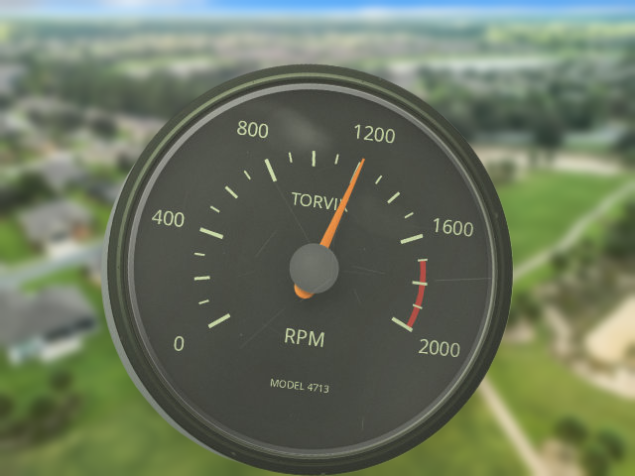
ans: {"value": 1200, "unit": "rpm"}
